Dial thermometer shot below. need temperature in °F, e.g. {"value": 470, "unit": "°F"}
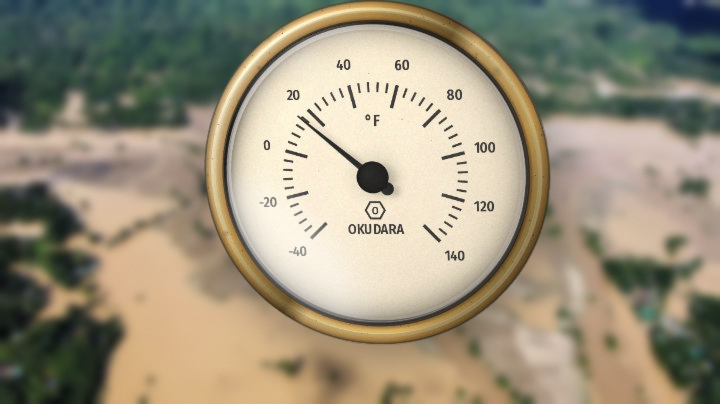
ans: {"value": 16, "unit": "°F"}
